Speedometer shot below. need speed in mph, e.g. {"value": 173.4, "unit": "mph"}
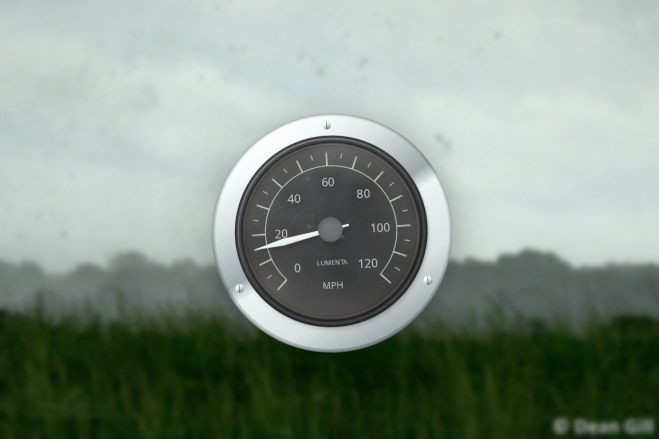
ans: {"value": 15, "unit": "mph"}
